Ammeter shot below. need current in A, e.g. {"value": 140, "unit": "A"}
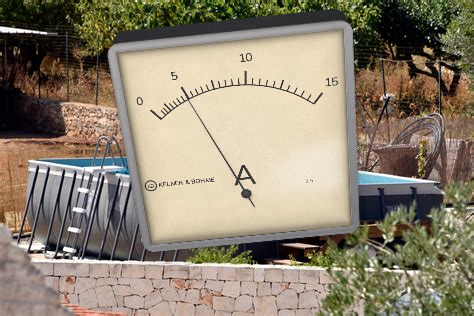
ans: {"value": 5, "unit": "A"}
